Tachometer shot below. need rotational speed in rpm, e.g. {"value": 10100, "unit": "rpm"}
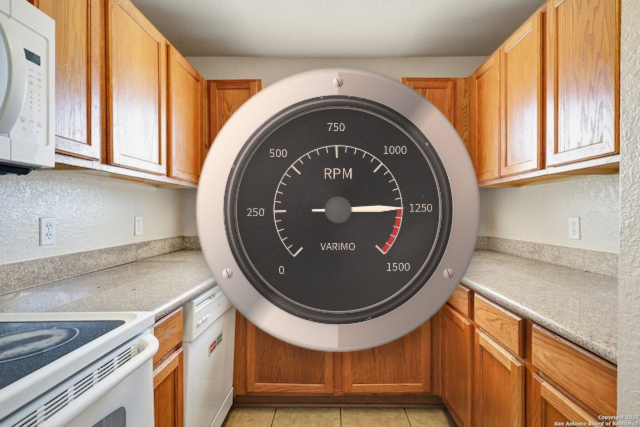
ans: {"value": 1250, "unit": "rpm"}
